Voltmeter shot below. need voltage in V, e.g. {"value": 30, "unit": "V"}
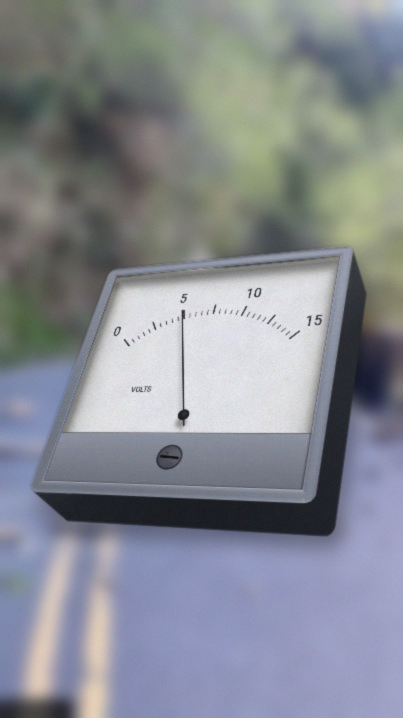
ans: {"value": 5, "unit": "V"}
